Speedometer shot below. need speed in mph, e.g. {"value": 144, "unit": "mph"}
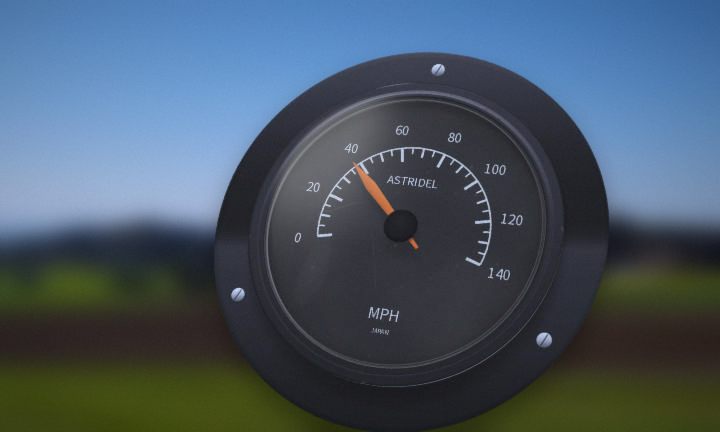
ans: {"value": 37.5, "unit": "mph"}
